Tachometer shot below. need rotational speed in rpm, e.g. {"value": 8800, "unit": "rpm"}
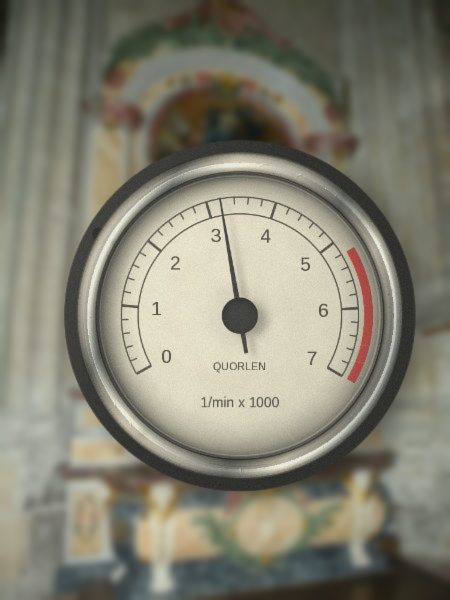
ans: {"value": 3200, "unit": "rpm"}
